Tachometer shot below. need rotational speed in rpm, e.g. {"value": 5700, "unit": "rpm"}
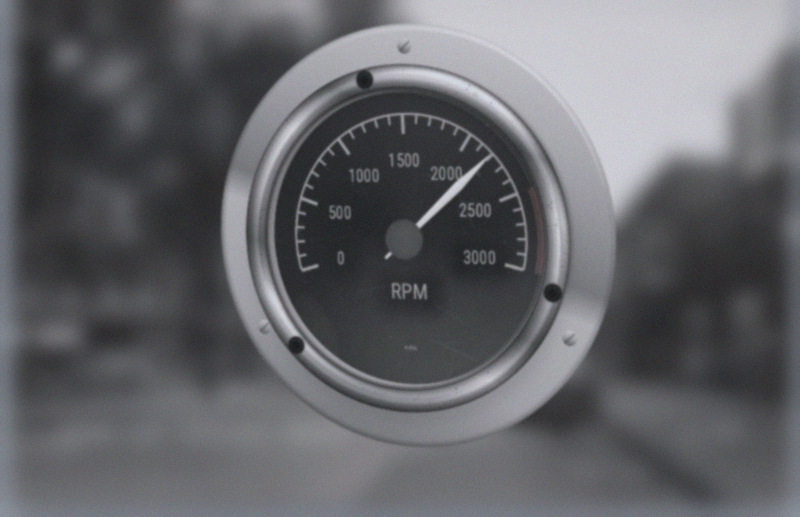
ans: {"value": 2200, "unit": "rpm"}
